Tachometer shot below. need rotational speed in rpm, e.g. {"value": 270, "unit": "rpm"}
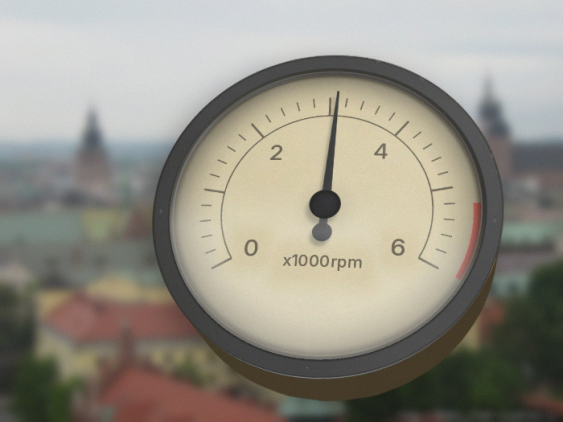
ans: {"value": 3100, "unit": "rpm"}
